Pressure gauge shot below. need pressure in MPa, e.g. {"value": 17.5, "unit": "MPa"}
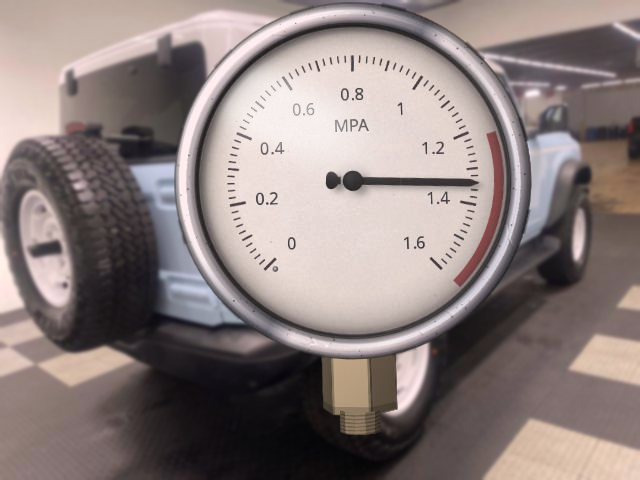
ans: {"value": 1.34, "unit": "MPa"}
